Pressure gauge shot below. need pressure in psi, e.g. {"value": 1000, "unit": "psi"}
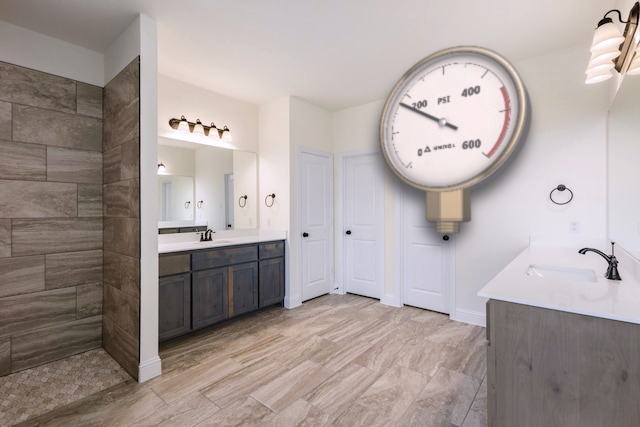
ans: {"value": 175, "unit": "psi"}
